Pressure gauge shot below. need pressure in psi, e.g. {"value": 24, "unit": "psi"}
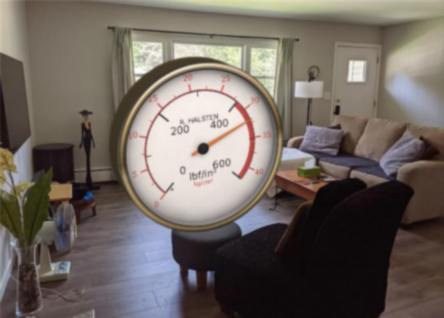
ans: {"value": 450, "unit": "psi"}
